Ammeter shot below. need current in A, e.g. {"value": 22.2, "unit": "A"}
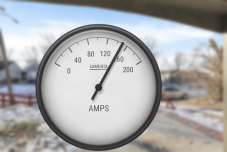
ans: {"value": 150, "unit": "A"}
